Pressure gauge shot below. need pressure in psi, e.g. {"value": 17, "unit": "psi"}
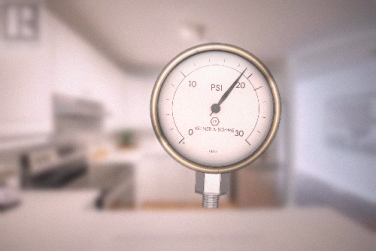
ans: {"value": 19, "unit": "psi"}
